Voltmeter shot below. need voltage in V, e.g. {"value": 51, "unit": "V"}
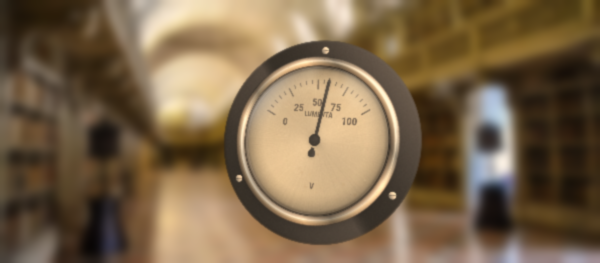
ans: {"value": 60, "unit": "V"}
